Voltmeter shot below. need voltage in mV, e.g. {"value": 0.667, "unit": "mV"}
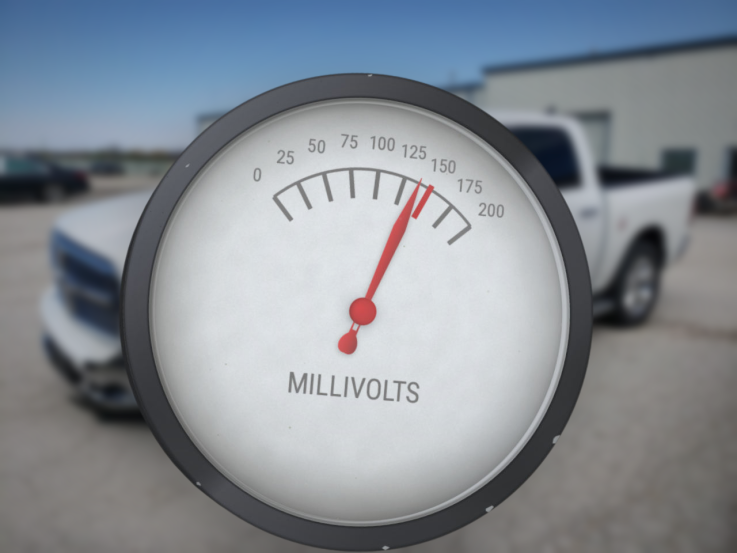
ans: {"value": 137.5, "unit": "mV"}
